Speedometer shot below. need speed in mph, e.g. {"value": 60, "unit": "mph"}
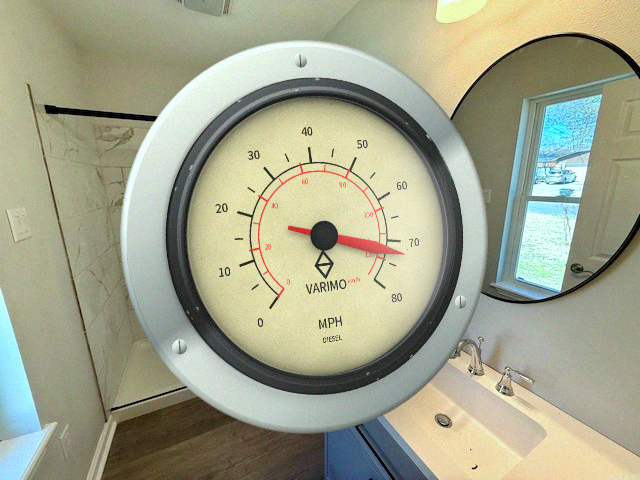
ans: {"value": 72.5, "unit": "mph"}
